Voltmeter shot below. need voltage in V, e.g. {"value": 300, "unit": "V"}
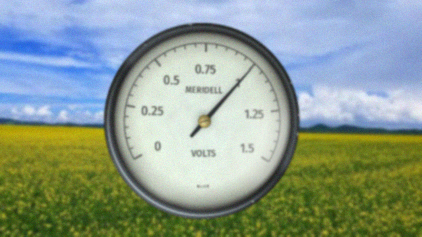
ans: {"value": 1, "unit": "V"}
